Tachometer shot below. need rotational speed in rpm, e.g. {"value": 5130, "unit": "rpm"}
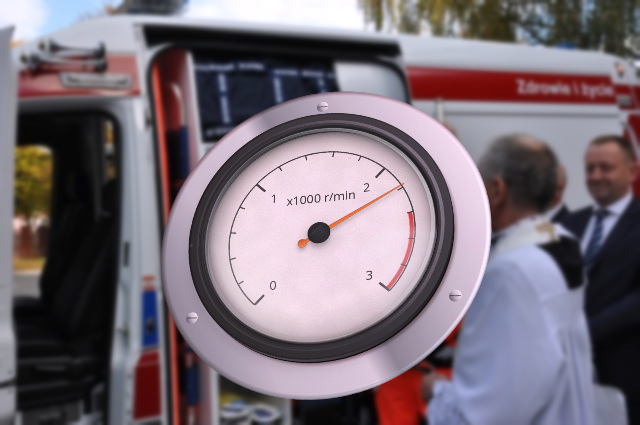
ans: {"value": 2200, "unit": "rpm"}
